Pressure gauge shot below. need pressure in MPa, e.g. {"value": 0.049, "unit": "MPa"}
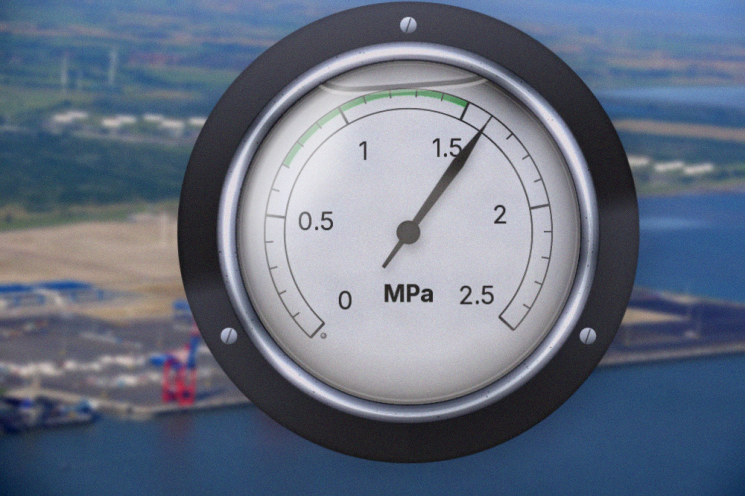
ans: {"value": 1.6, "unit": "MPa"}
